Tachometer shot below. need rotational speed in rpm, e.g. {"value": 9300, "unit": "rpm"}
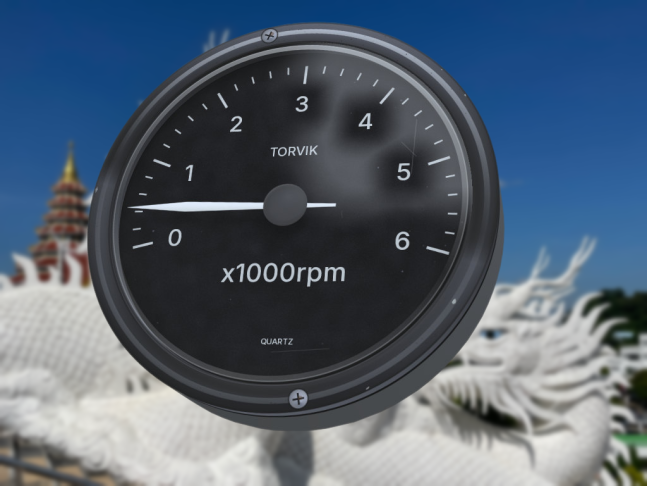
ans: {"value": 400, "unit": "rpm"}
